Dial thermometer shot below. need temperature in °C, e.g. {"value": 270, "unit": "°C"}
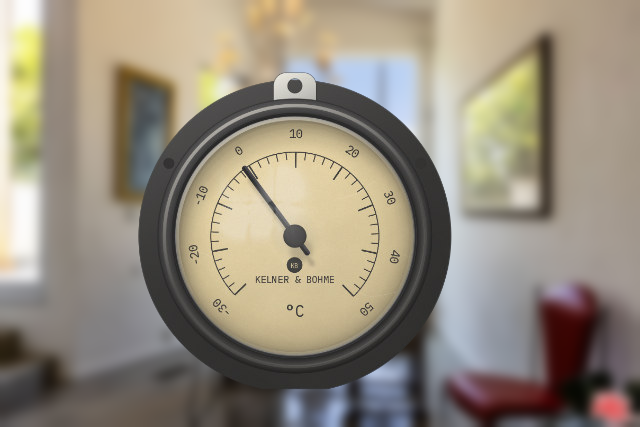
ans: {"value": -1, "unit": "°C"}
